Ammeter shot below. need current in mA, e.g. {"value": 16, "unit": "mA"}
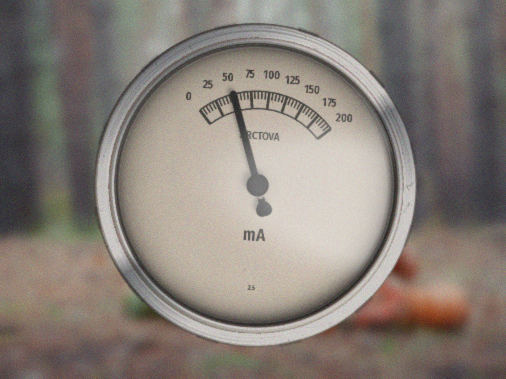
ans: {"value": 50, "unit": "mA"}
